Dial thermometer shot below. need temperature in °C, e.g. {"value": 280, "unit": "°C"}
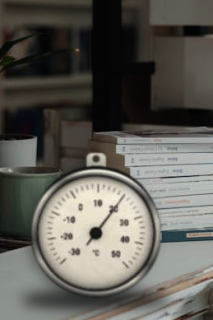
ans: {"value": 20, "unit": "°C"}
